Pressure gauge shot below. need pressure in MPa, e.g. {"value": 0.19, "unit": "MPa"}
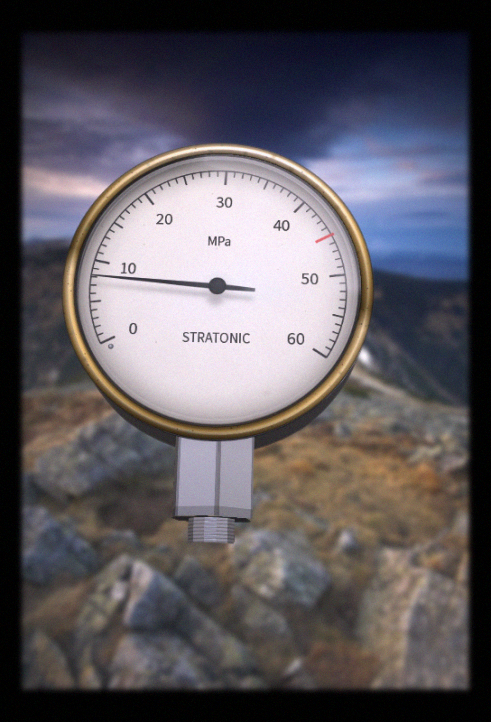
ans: {"value": 8, "unit": "MPa"}
